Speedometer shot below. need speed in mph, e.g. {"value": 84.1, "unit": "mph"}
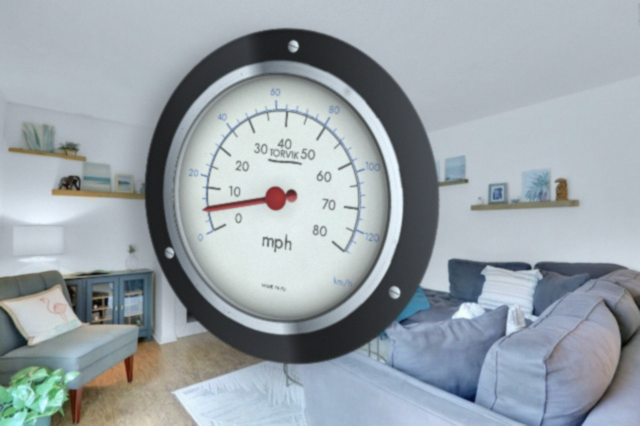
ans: {"value": 5, "unit": "mph"}
